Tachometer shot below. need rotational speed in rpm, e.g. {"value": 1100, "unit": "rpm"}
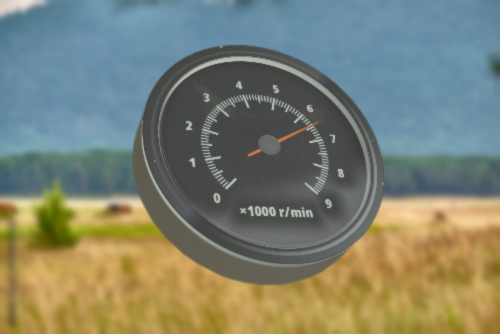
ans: {"value": 6500, "unit": "rpm"}
